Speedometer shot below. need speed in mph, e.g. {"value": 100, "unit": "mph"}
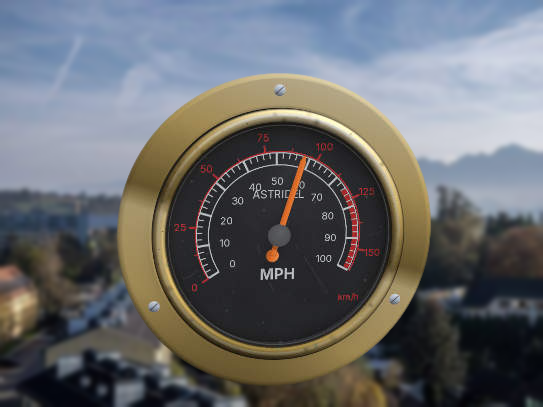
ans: {"value": 58, "unit": "mph"}
